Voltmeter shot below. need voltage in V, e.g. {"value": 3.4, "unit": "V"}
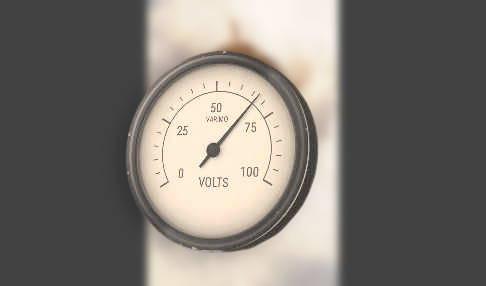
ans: {"value": 67.5, "unit": "V"}
